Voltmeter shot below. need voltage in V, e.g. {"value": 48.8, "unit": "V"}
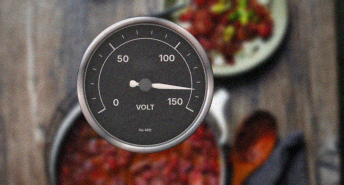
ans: {"value": 135, "unit": "V"}
